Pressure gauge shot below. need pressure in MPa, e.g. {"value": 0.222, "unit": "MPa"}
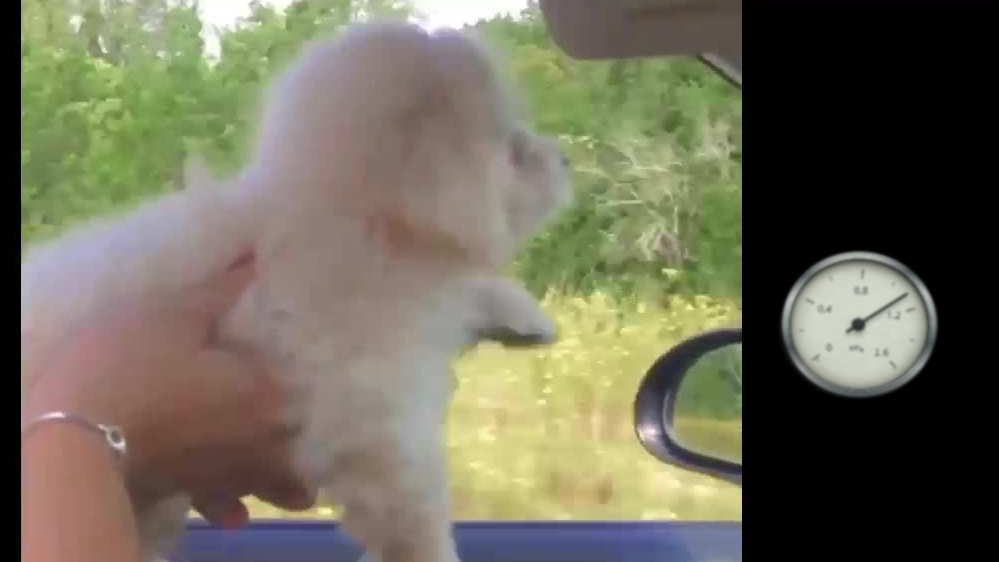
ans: {"value": 1.1, "unit": "MPa"}
